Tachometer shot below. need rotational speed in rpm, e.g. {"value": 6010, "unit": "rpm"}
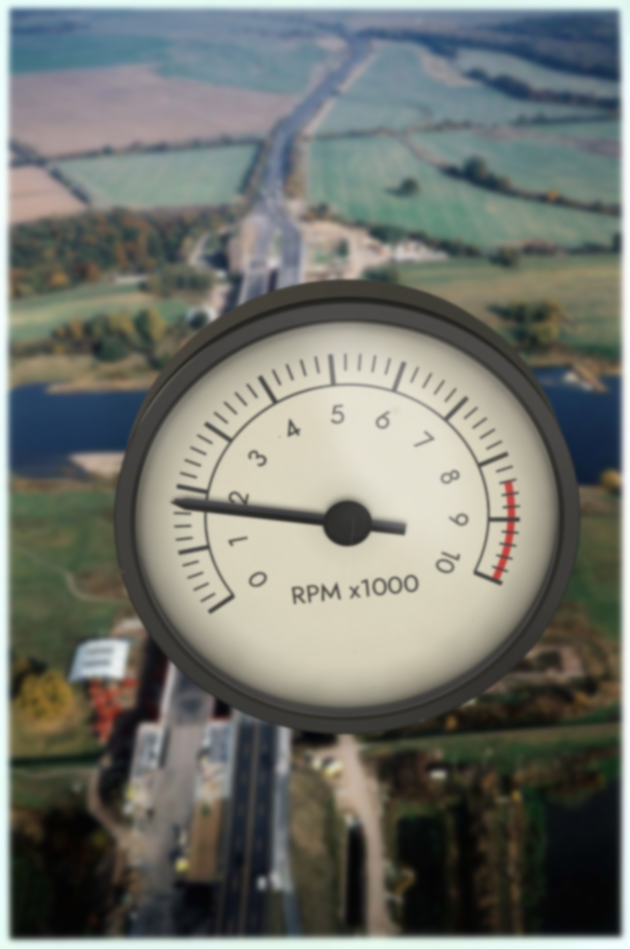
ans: {"value": 1800, "unit": "rpm"}
